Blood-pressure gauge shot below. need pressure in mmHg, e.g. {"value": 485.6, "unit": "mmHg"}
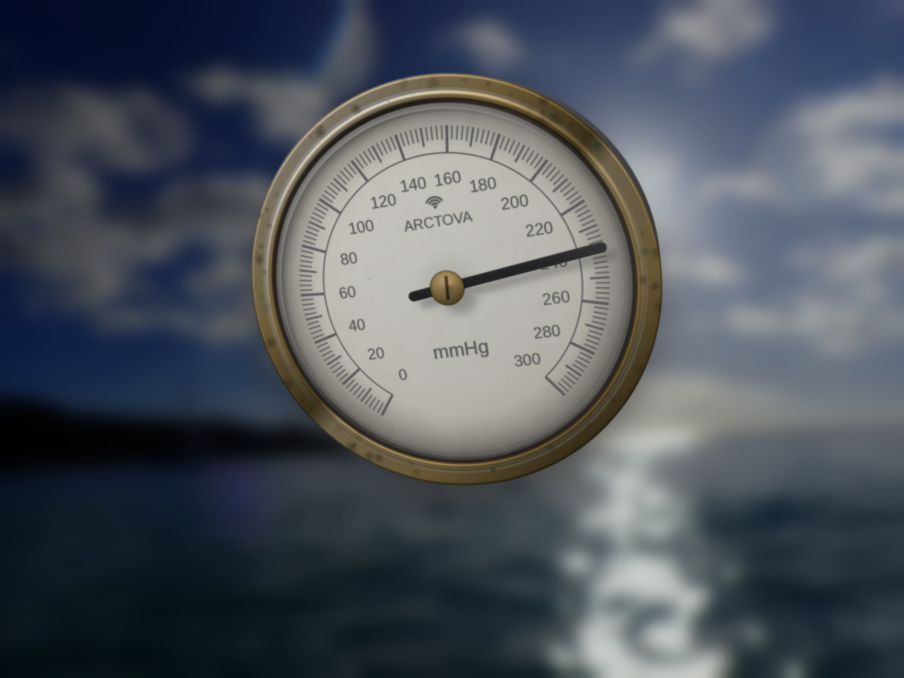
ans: {"value": 238, "unit": "mmHg"}
